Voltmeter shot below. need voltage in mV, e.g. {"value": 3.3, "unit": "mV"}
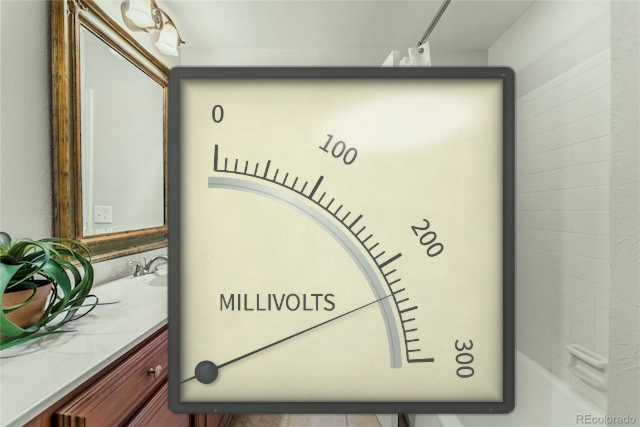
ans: {"value": 230, "unit": "mV"}
